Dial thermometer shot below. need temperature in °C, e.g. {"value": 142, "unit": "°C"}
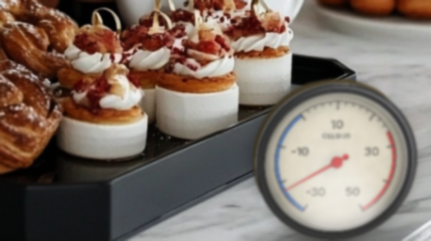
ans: {"value": -22, "unit": "°C"}
